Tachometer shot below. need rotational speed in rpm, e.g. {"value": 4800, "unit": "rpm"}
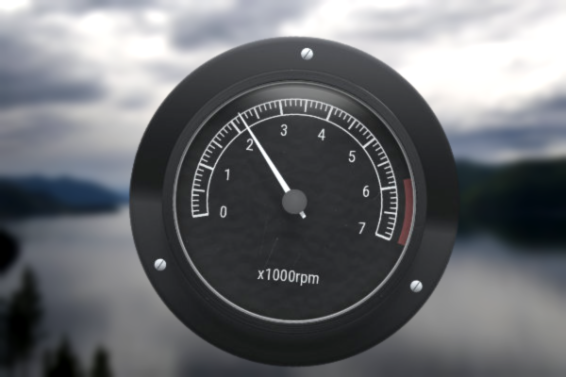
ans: {"value": 2200, "unit": "rpm"}
